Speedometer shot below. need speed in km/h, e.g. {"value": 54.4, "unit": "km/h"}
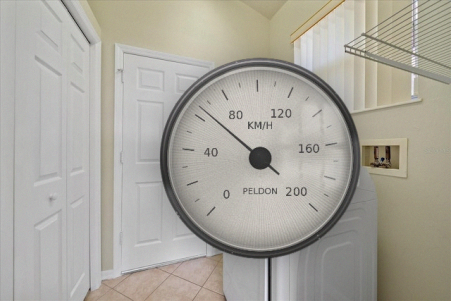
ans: {"value": 65, "unit": "km/h"}
